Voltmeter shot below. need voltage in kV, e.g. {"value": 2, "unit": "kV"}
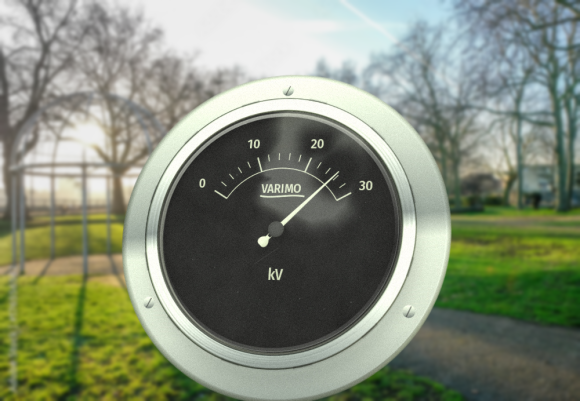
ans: {"value": 26, "unit": "kV"}
